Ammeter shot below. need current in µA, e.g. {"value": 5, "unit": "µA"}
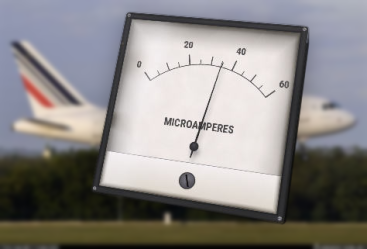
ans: {"value": 35, "unit": "µA"}
